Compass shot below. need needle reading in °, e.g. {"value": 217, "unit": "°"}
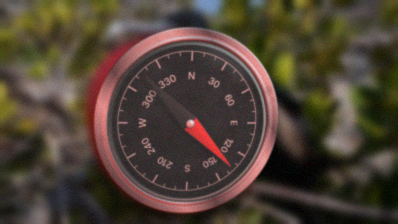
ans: {"value": 135, "unit": "°"}
